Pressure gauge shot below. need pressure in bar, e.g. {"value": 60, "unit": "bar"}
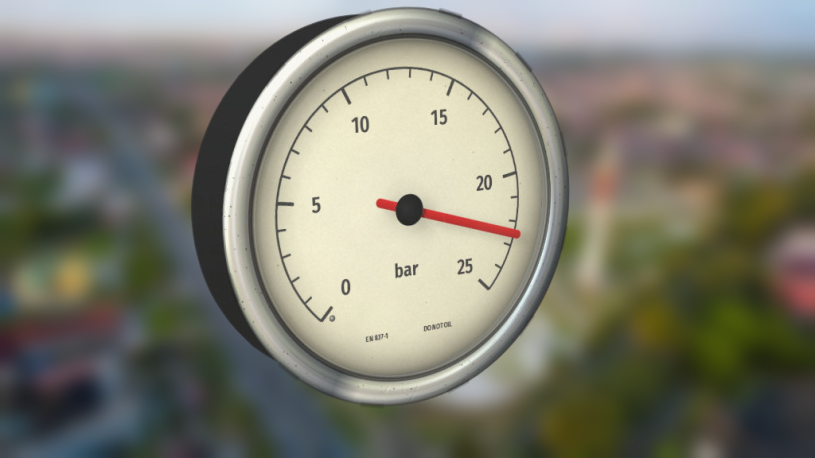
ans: {"value": 22.5, "unit": "bar"}
